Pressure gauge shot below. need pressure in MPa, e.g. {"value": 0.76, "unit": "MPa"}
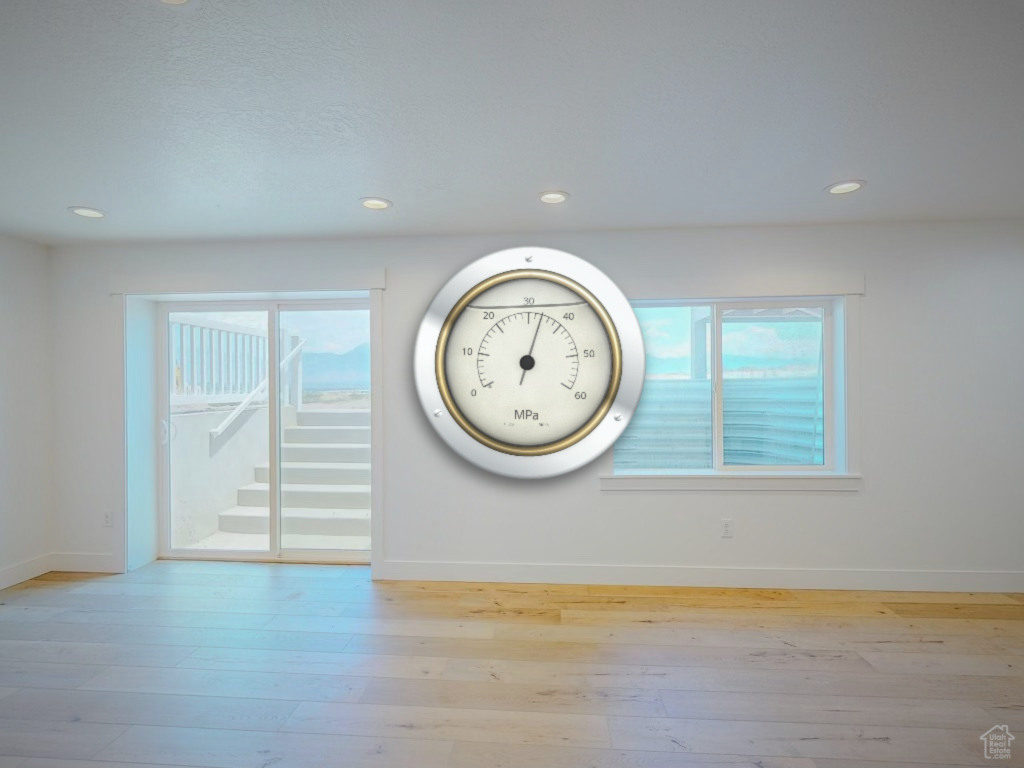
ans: {"value": 34, "unit": "MPa"}
